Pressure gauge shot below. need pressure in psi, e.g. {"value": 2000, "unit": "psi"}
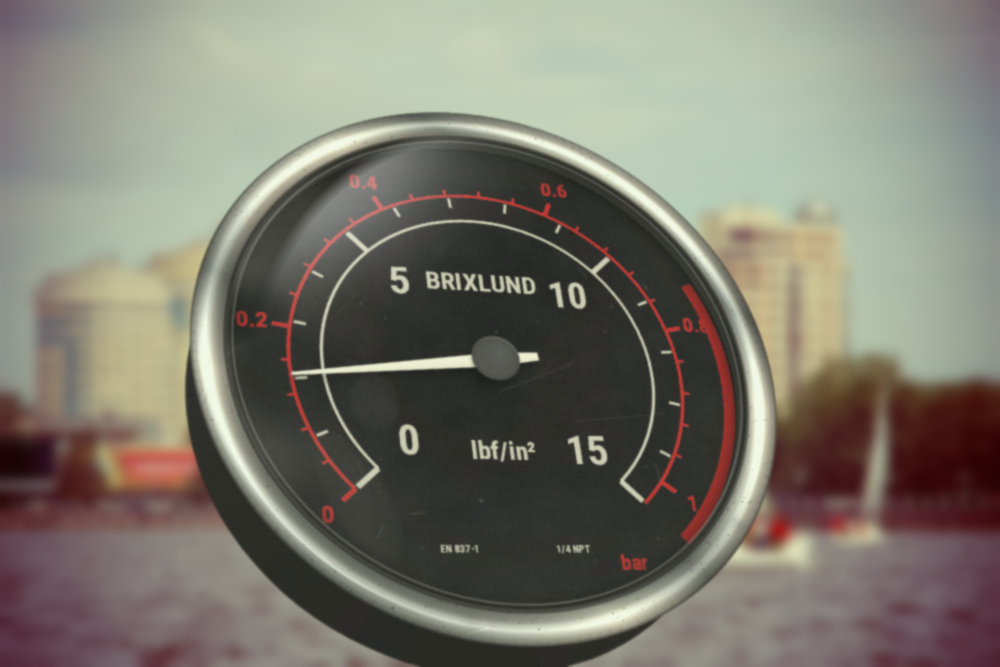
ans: {"value": 2, "unit": "psi"}
